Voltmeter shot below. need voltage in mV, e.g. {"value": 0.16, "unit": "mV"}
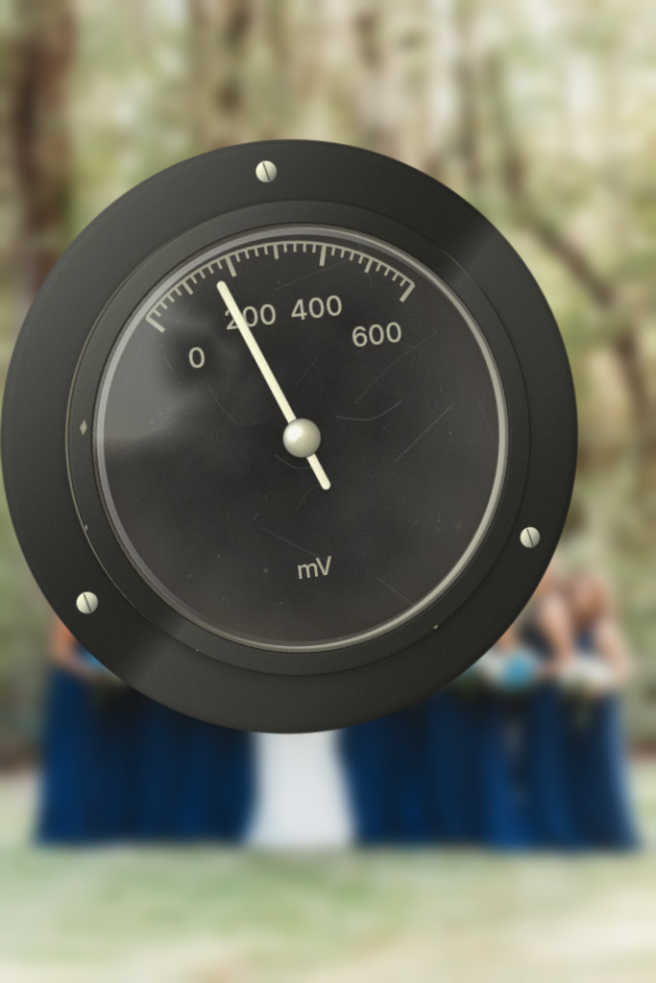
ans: {"value": 160, "unit": "mV"}
